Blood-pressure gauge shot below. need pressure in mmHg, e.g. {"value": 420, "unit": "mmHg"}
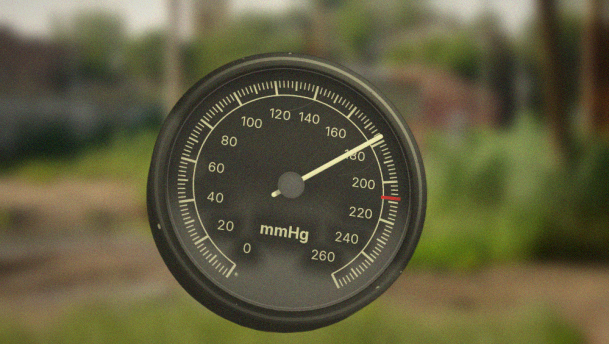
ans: {"value": 178, "unit": "mmHg"}
